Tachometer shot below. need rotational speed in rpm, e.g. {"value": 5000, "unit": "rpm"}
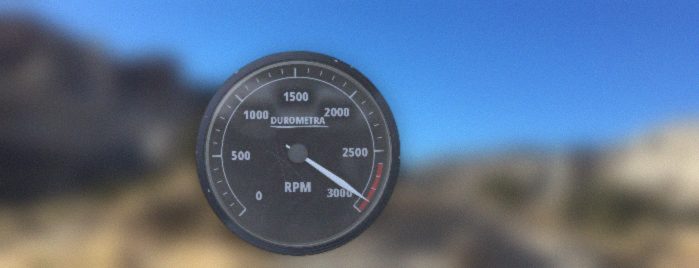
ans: {"value": 2900, "unit": "rpm"}
